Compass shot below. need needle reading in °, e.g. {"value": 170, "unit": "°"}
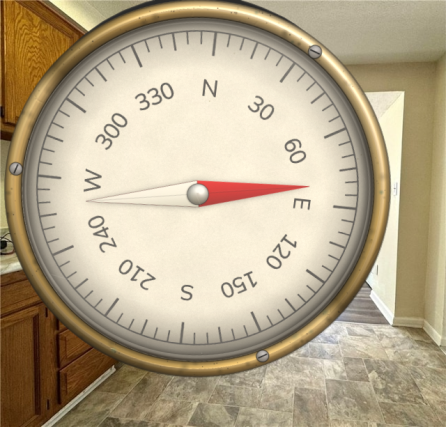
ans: {"value": 80, "unit": "°"}
